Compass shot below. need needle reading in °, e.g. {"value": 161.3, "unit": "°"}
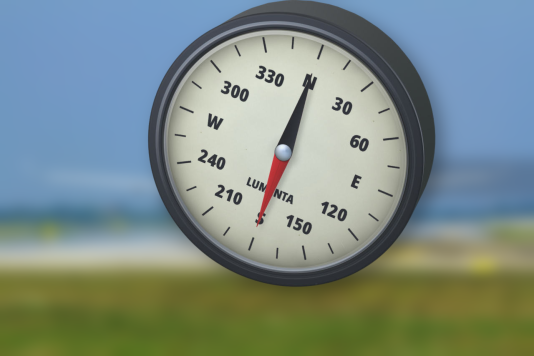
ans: {"value": 180, "unit": "°"}
